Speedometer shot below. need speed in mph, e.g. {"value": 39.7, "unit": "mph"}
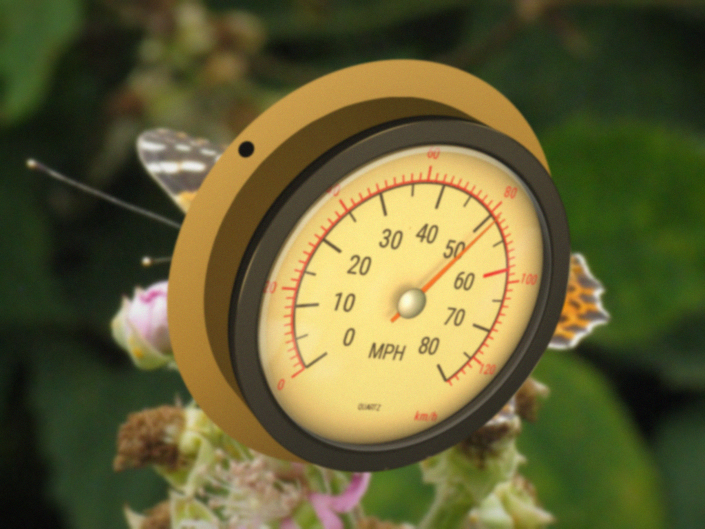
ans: {"value": 50, "unit": "mph"}
